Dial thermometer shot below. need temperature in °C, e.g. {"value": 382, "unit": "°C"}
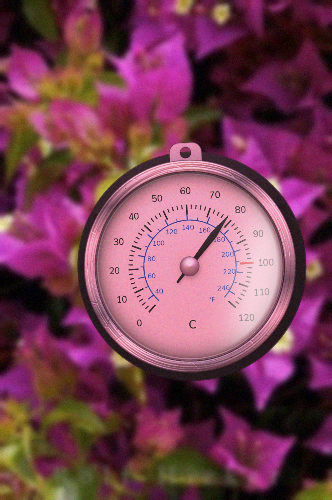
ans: {"value": 78, "unit": "°C"}
